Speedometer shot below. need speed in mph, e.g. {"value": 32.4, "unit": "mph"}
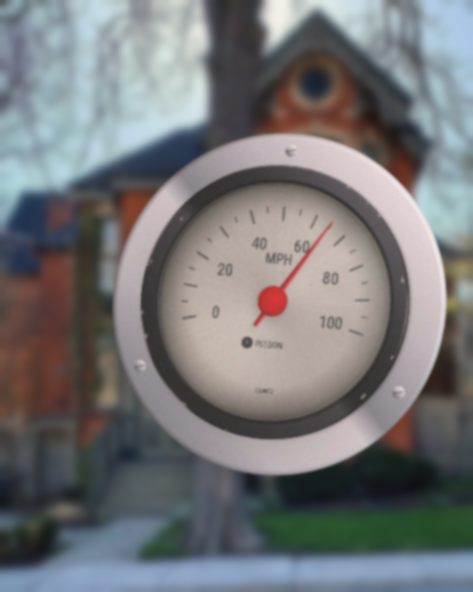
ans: {"value": 65, "unit": "mph"}
